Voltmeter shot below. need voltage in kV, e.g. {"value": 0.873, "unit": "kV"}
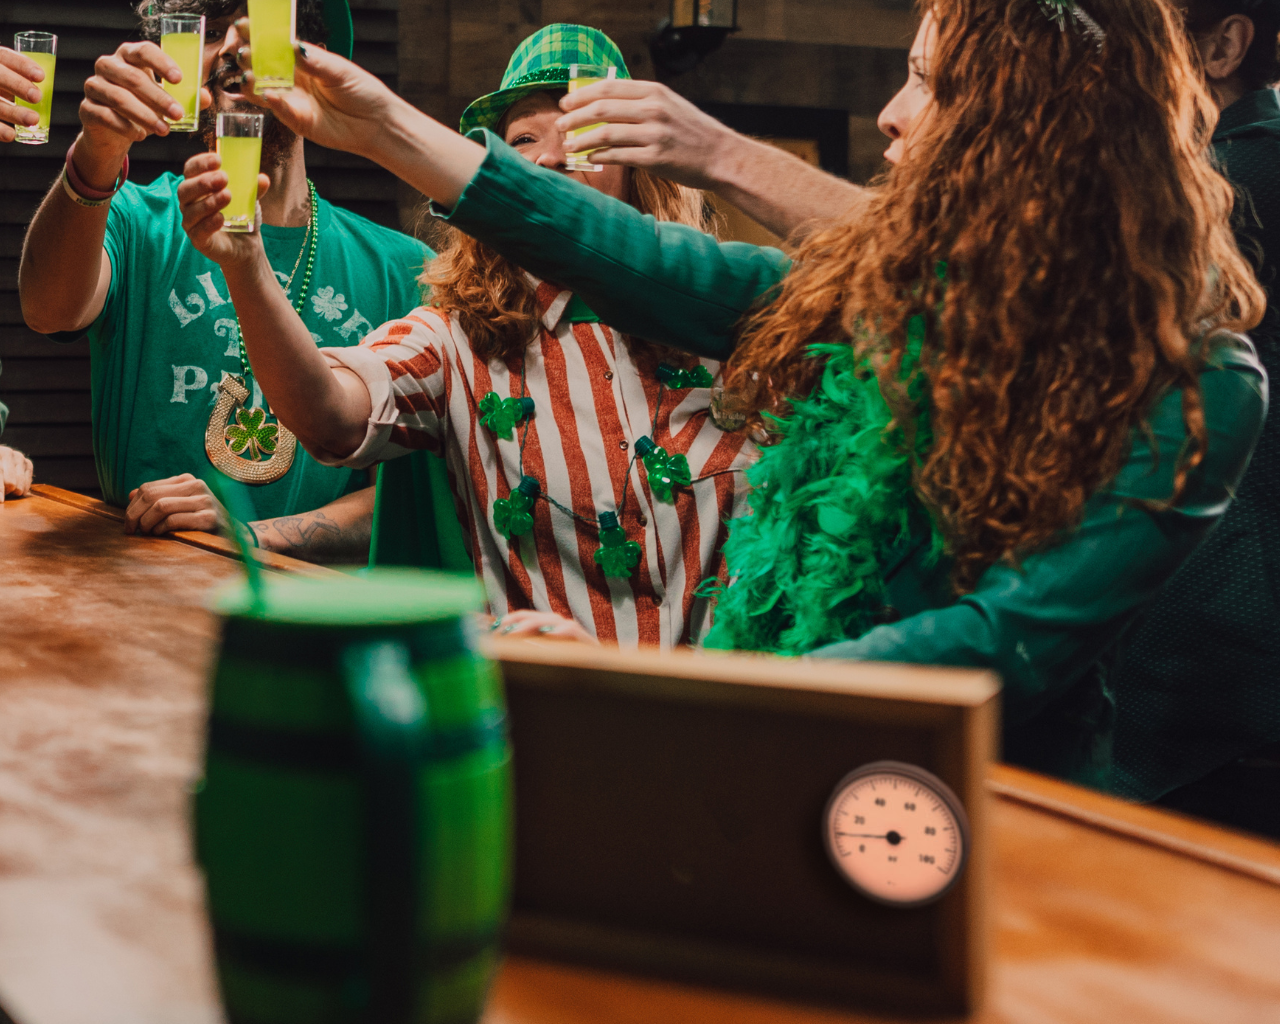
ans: {"value": 10, "unit": "kV"}
